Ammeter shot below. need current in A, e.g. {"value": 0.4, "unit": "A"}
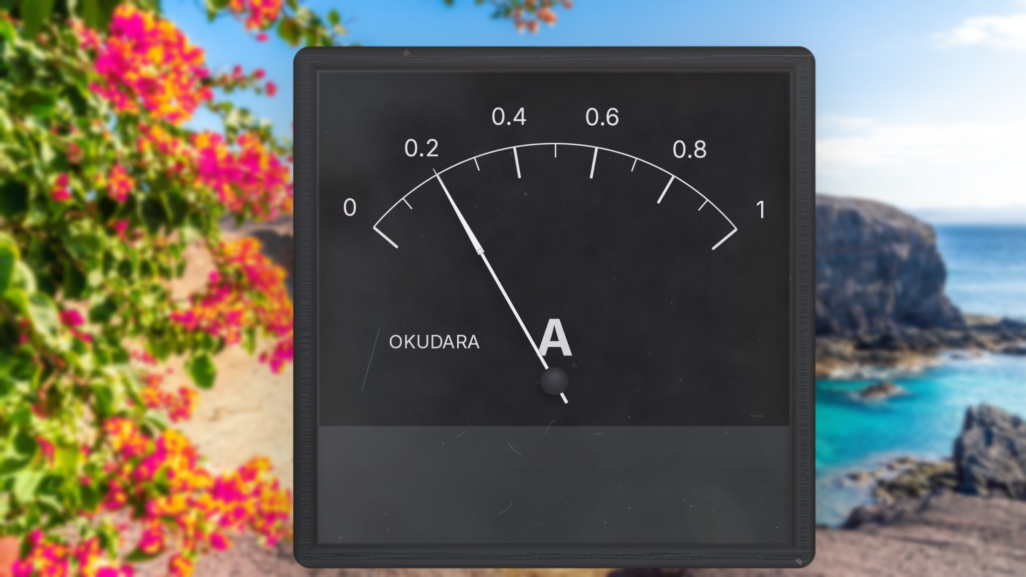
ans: {"value": 0.2, "unit": "A"}
